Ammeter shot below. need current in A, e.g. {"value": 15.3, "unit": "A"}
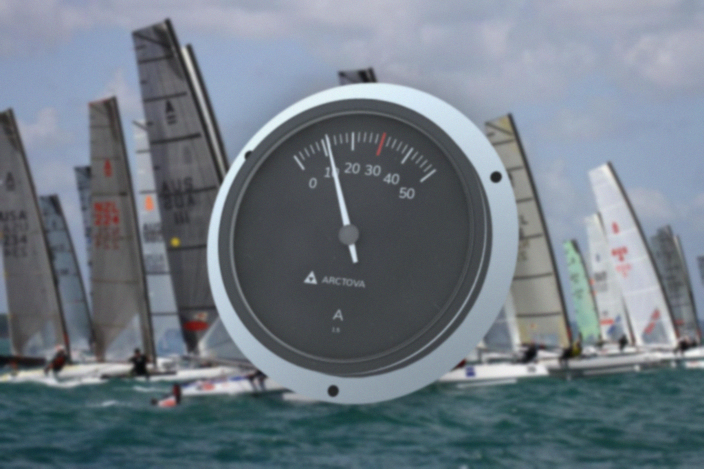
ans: {"value": 12, "unit": "A"}
